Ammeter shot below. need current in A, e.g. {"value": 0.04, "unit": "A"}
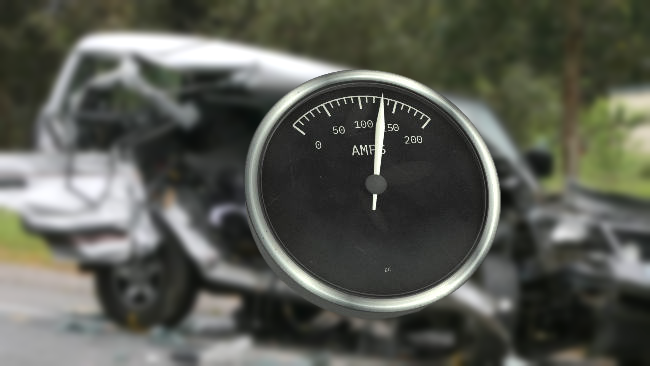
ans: {"value": 130, "unit": "A"}
